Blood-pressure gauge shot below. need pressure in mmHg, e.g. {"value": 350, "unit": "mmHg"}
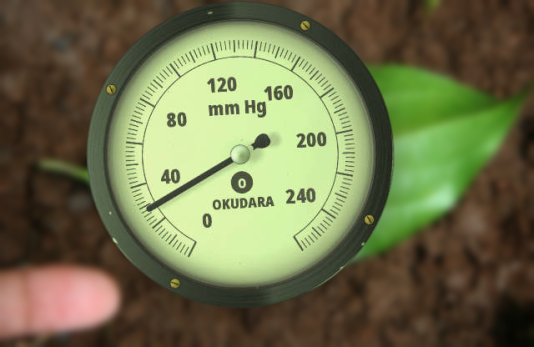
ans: {"value": 28, "unit": "mmHg"}
